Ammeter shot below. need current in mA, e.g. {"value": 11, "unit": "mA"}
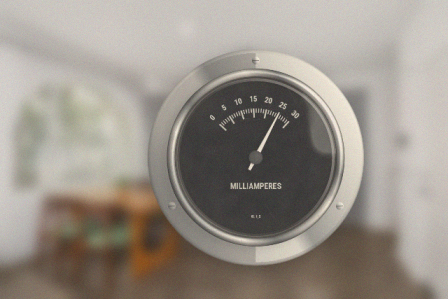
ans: {"value": 25, "unit": "mA"}
